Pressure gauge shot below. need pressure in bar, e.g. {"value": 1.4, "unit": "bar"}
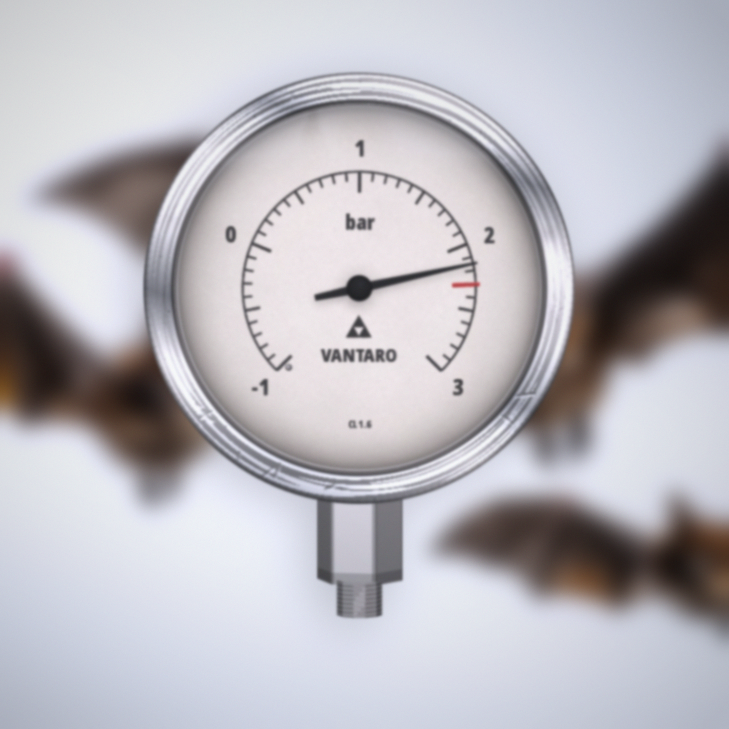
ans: {"value": 2.15, "unit": "bar"}
